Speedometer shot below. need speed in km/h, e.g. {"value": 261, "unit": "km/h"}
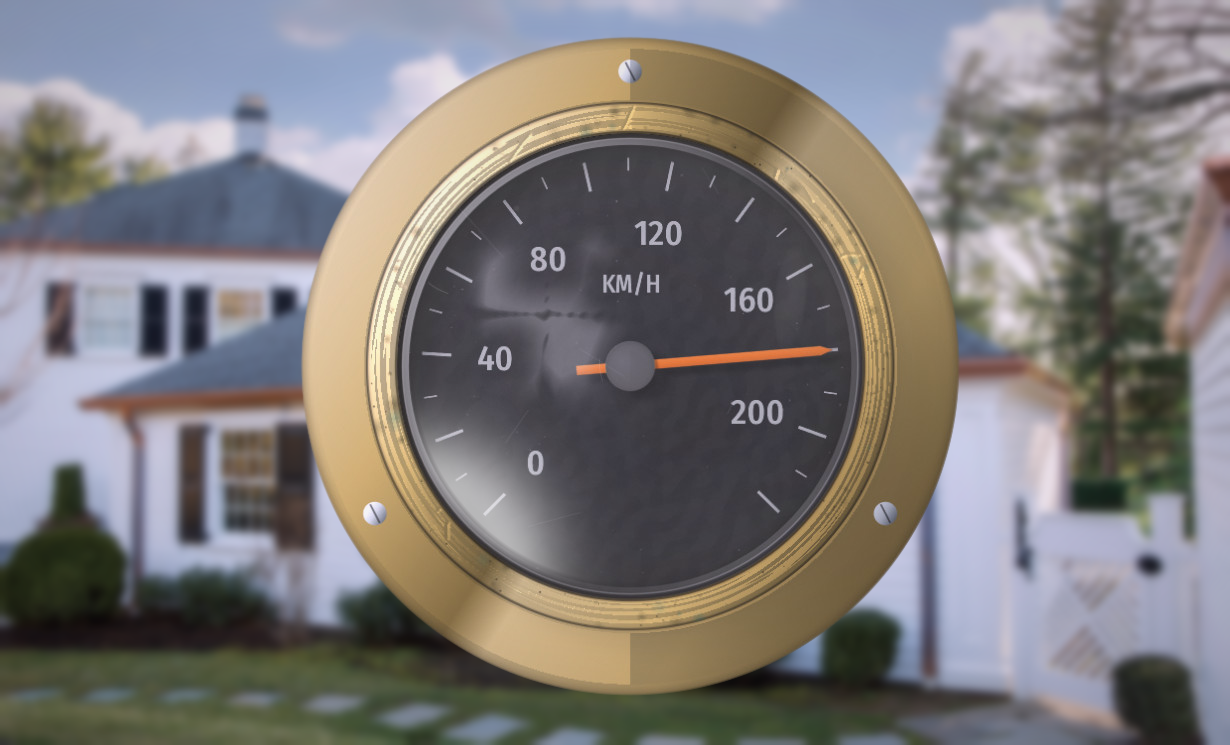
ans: {"value": 180, "unit": "km/h"}
